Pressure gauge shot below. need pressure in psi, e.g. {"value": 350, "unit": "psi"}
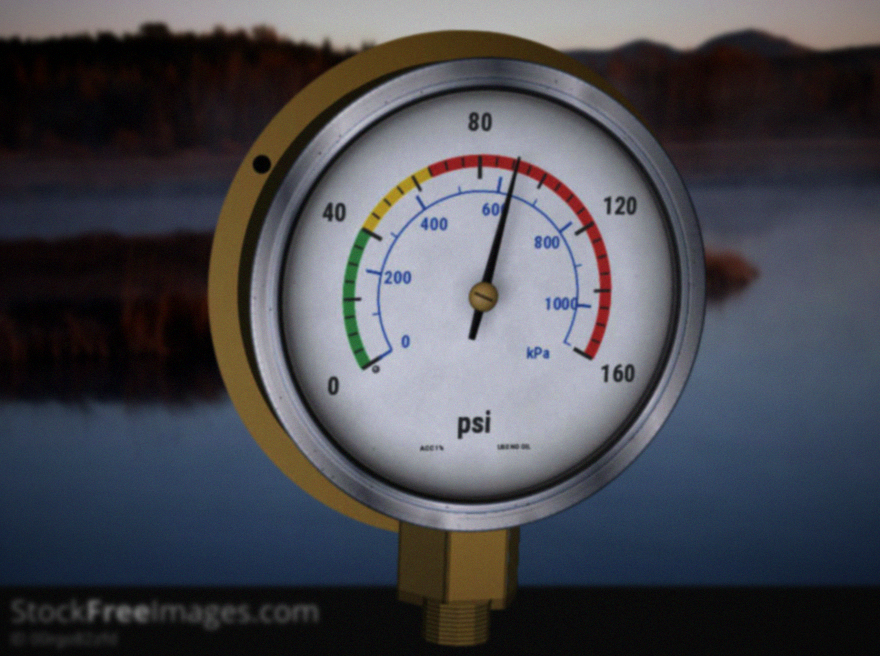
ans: {"value": 90, "unit": "psi"}
